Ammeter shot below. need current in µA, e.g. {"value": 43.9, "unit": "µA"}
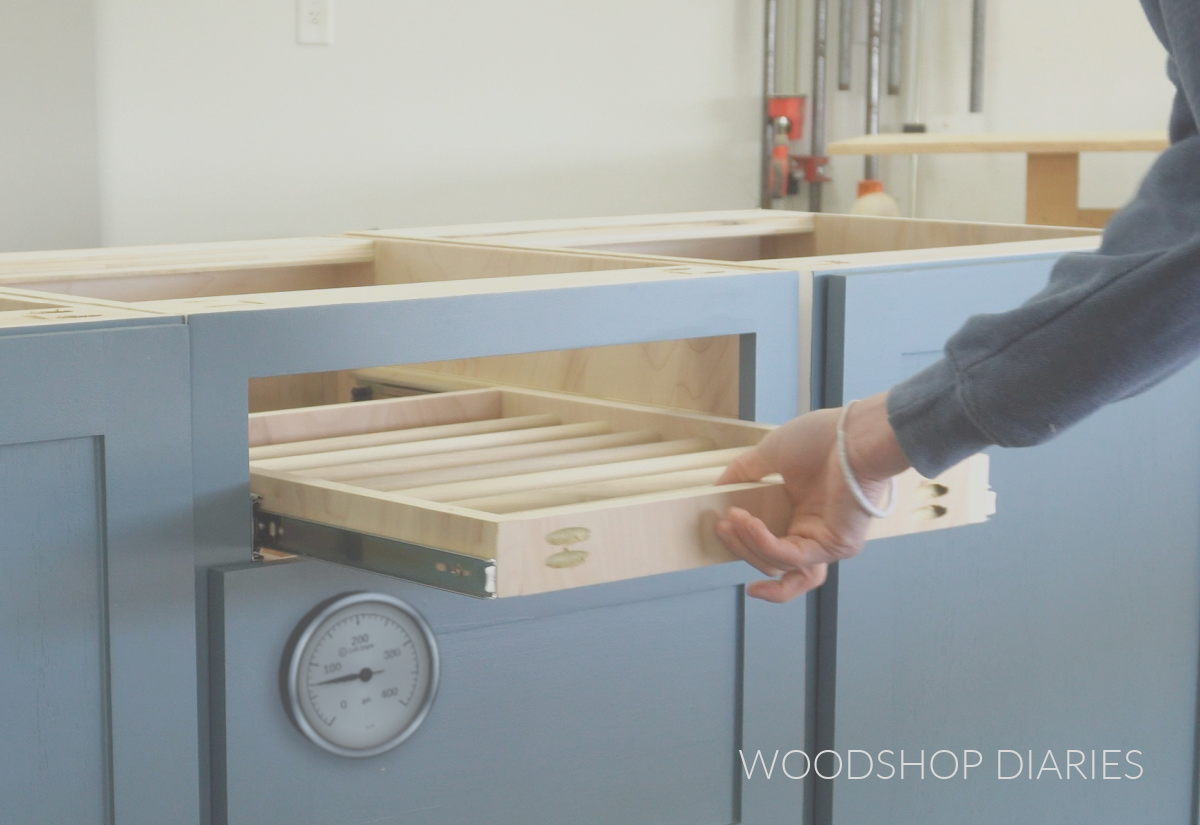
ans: {"value": 70, "unit": "µA"}
